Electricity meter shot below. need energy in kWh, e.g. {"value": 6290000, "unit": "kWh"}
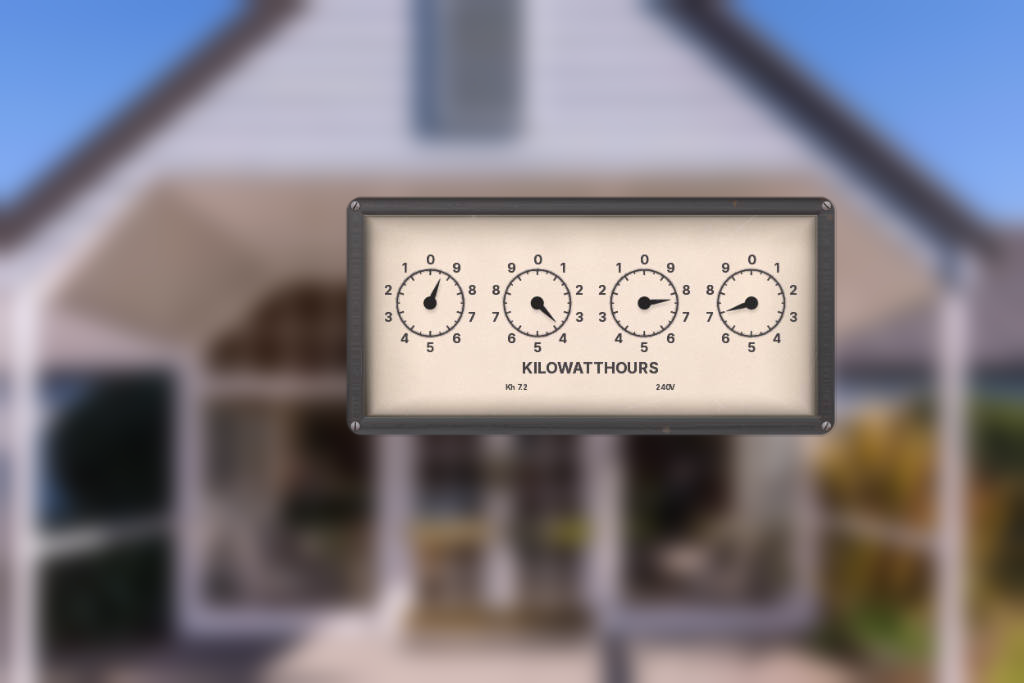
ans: {"value": 9377, "unit": "kWh"}
